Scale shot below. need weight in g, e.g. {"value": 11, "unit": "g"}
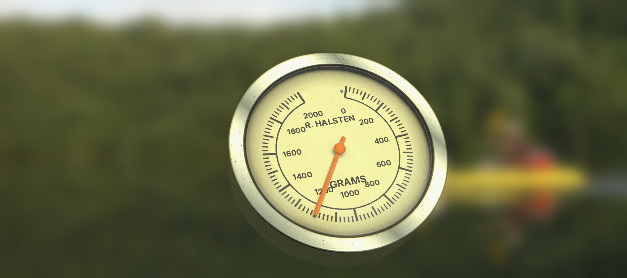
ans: {"value": 1200, "unit": "g"}
